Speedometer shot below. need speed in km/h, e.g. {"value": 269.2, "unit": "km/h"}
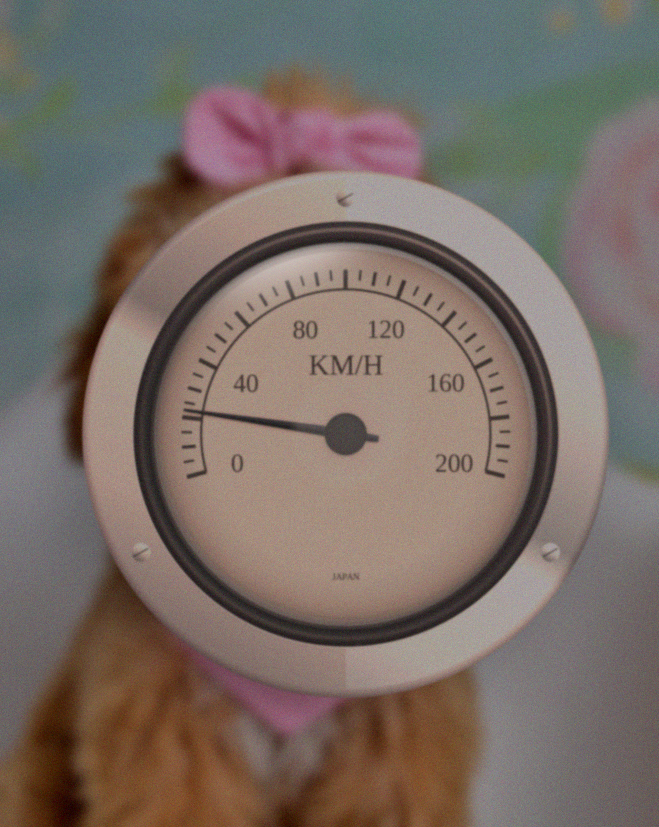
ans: {"value": 22.5, "unit": "km/h"}
